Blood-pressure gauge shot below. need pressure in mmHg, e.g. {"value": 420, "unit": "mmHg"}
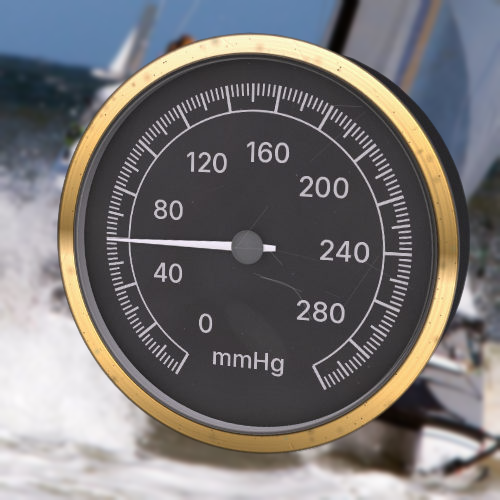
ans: {"value": 60, "unit": "mmHg"}
